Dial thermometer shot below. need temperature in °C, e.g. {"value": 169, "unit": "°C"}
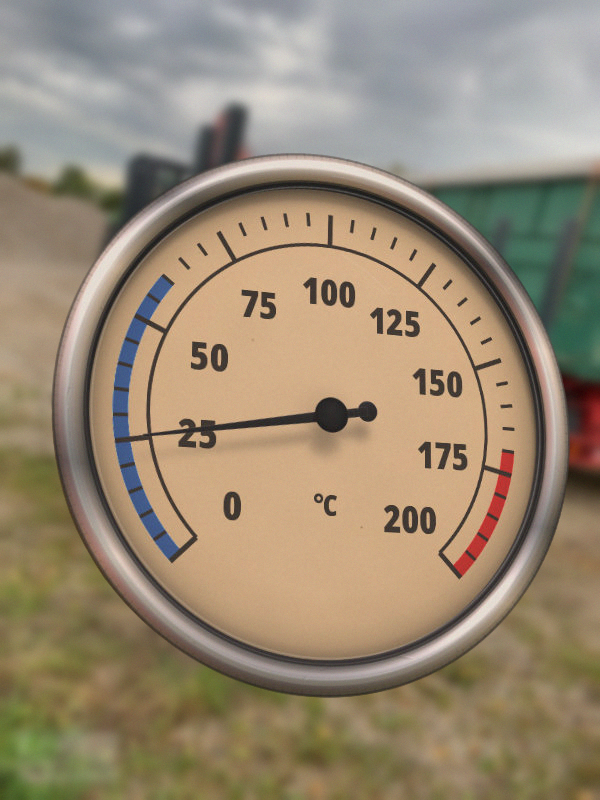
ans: {"value": 25, "unit": "°C"}
